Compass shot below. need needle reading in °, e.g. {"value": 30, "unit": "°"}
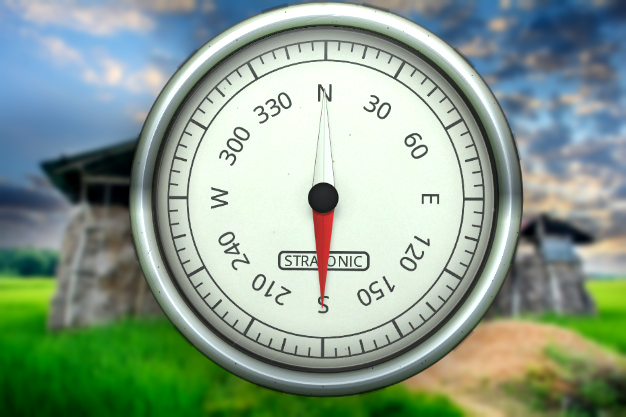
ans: {"value": 180, "unit": "°"}
